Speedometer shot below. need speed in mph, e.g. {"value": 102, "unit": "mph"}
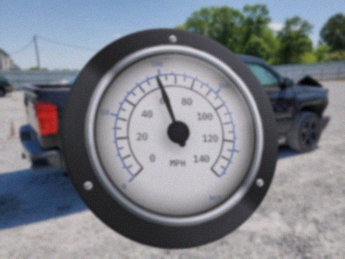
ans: {"value": 60, "unit": "mph"}
